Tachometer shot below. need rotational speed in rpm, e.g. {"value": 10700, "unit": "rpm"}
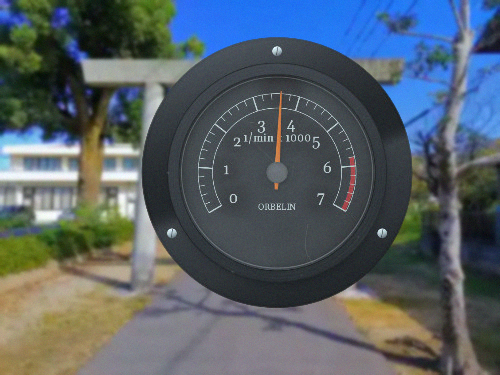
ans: {"value": 3600, "unit": "rpm"}
